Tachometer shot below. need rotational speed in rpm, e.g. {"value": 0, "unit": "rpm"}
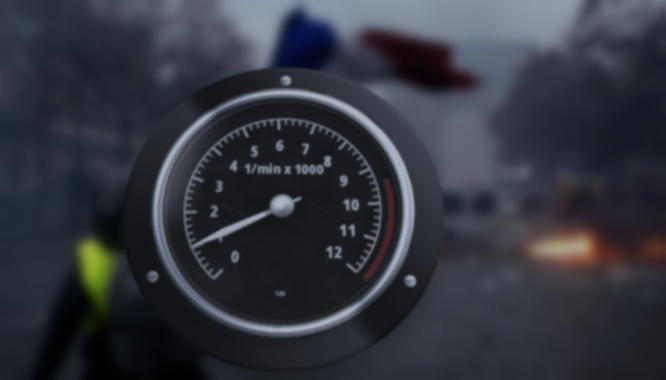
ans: {"value": 1000, "unit": "rpm"}
